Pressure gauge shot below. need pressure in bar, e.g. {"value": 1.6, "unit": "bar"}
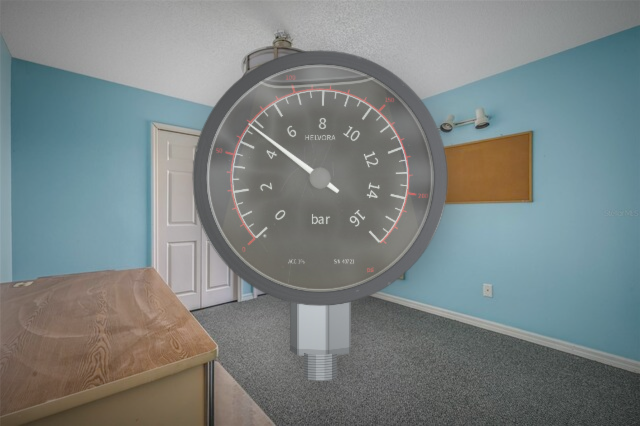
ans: {"value": 4.75, "unit": "bar"}
